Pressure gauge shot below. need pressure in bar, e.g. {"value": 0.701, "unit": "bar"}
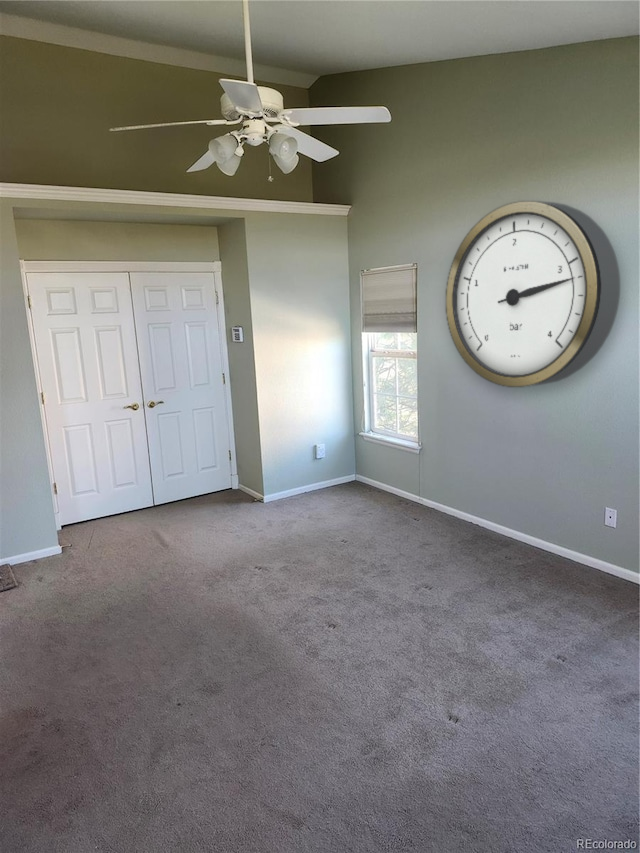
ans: {"value": 3.2, "unit": "bar"}
